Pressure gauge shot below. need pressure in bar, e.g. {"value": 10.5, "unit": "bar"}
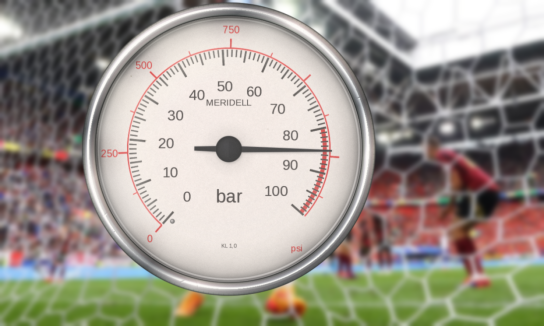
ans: {"value": 85, "unit": "bar"}
